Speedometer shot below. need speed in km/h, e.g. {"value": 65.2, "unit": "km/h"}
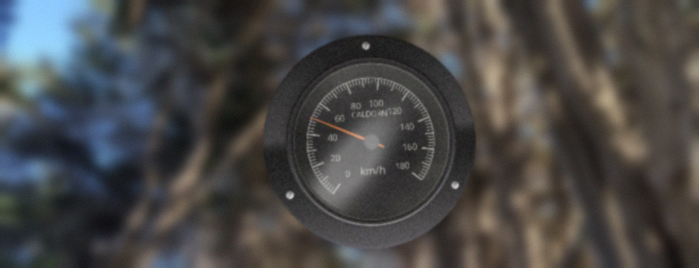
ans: {"value": 50, "unit": "km/h"}
